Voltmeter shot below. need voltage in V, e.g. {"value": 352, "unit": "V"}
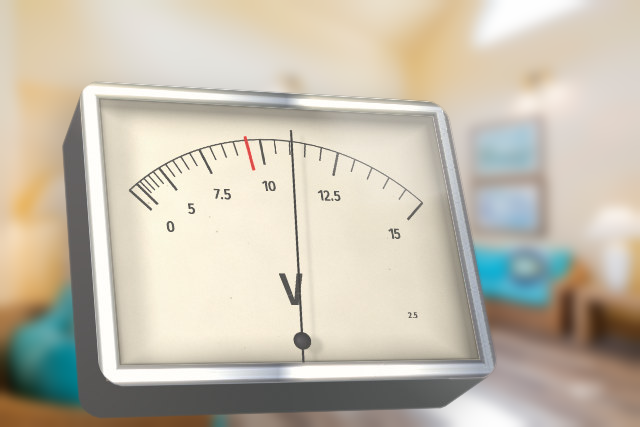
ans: {"value": 11, "unit": "V"}
